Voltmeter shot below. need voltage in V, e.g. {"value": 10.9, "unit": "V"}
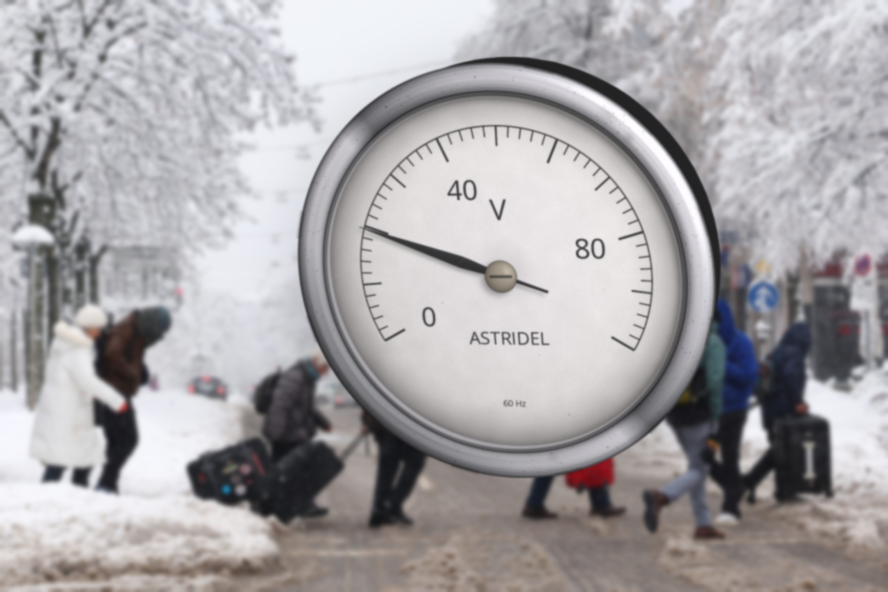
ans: {"value": 20, "unit": "V"}
